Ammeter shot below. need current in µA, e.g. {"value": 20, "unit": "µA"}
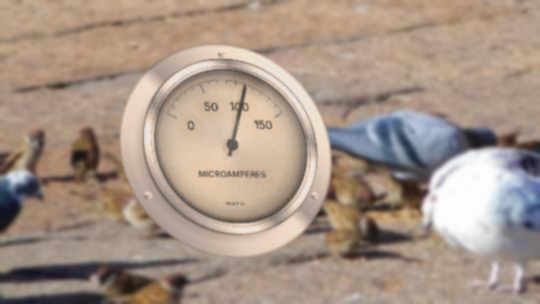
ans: {"value": 100, "unit": "µA"}
